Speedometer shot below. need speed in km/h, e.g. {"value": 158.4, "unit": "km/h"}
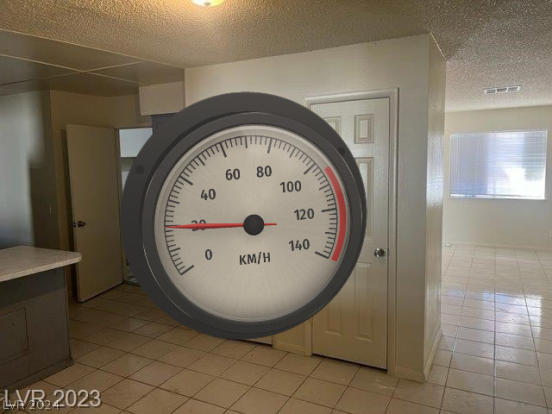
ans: {"value": 20, "unit": "km/h"}
